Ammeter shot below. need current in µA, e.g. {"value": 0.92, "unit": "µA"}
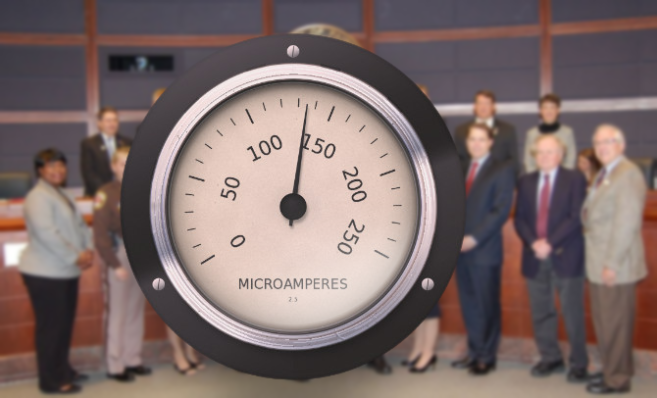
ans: {"value": 135, "unit": "µA"}
